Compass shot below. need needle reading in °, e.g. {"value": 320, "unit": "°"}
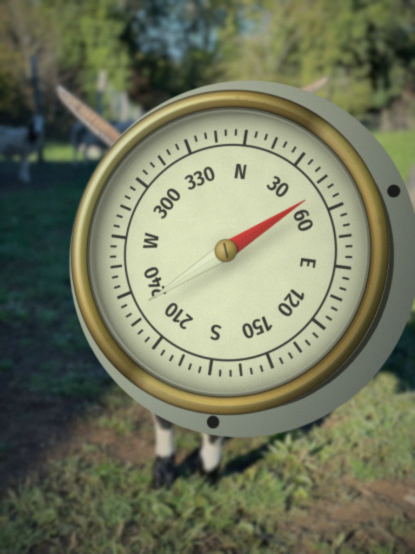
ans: {"value": 50, "unit": "°"}
